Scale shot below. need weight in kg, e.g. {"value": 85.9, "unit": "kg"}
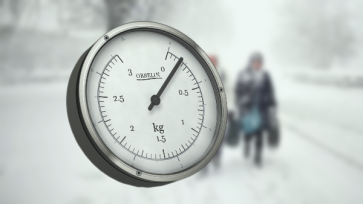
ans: {"value": 0.15, "unit": "kg"}
